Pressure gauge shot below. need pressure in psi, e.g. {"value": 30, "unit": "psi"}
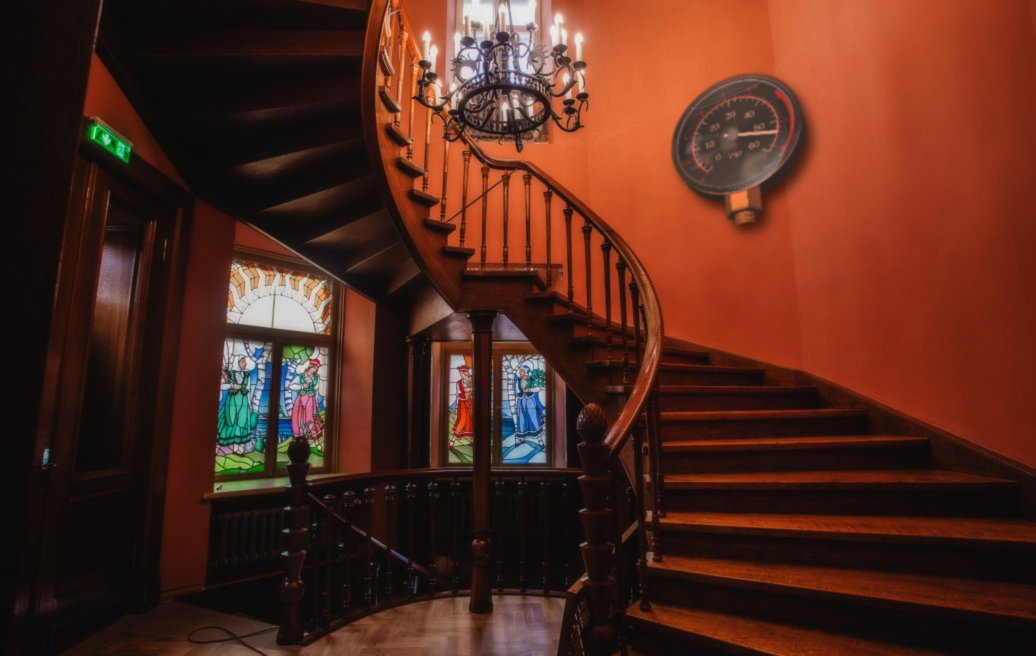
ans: {"value": 54, "unit": "psi"}
